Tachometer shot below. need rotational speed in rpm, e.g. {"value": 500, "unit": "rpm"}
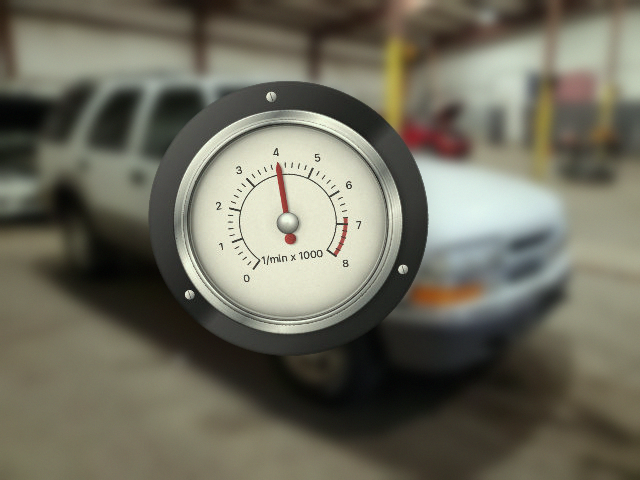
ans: {"value": 4000, "unit": "rpm"}
